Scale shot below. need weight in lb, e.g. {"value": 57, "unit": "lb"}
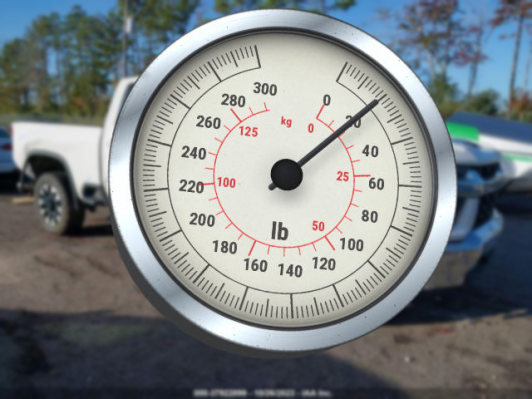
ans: {"value": 20, "unit": "lb"}
